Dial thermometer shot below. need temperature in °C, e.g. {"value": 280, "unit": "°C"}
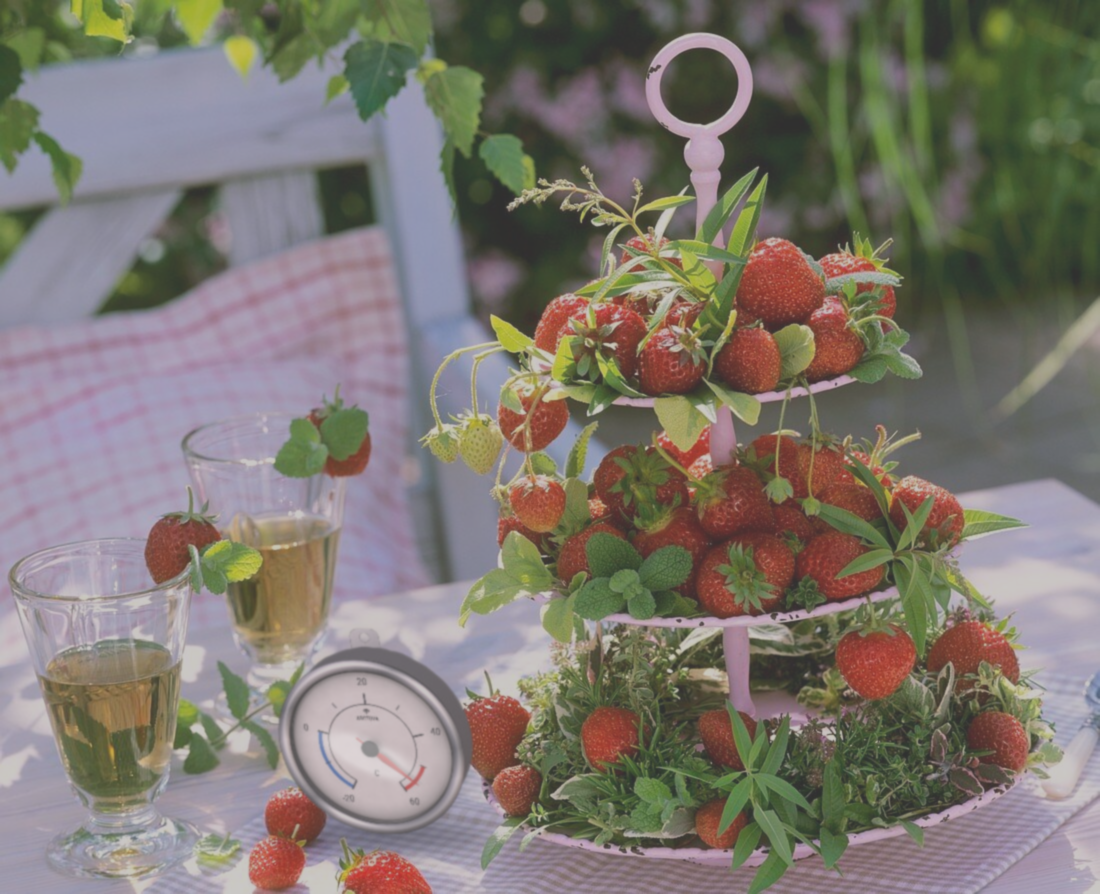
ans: {"value": 55, "unit": "°C"}
